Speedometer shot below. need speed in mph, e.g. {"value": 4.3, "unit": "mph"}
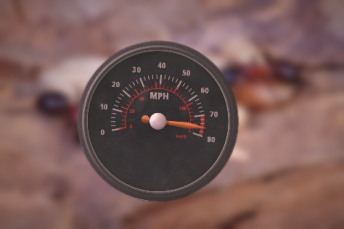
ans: {"value": 76, "unit": "mph"}
